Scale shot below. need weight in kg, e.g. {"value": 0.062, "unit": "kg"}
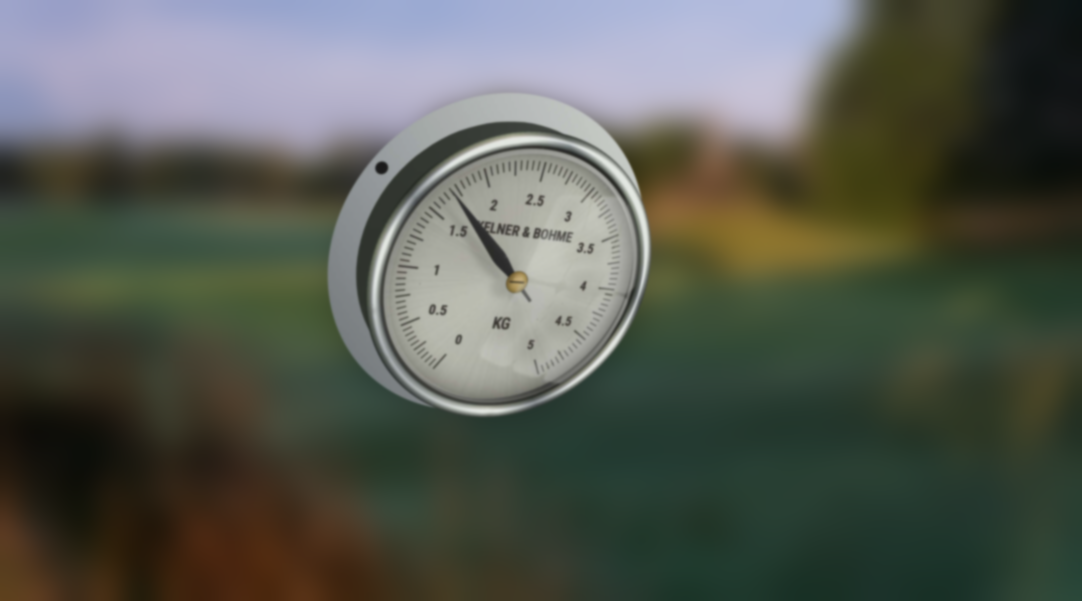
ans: {"value": 1.7, "unit": "kg"}
